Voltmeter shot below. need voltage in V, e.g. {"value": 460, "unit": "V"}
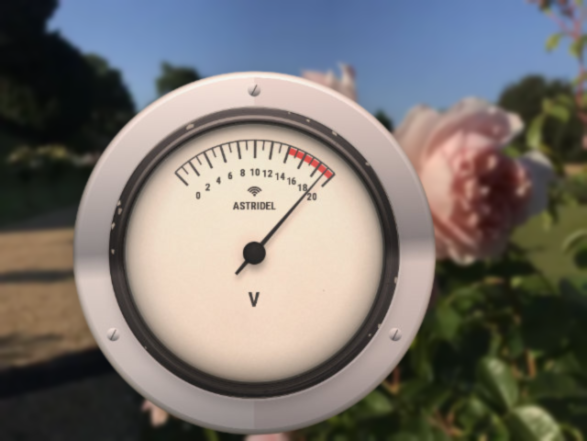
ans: {"value": 19, "unit": "V"}
